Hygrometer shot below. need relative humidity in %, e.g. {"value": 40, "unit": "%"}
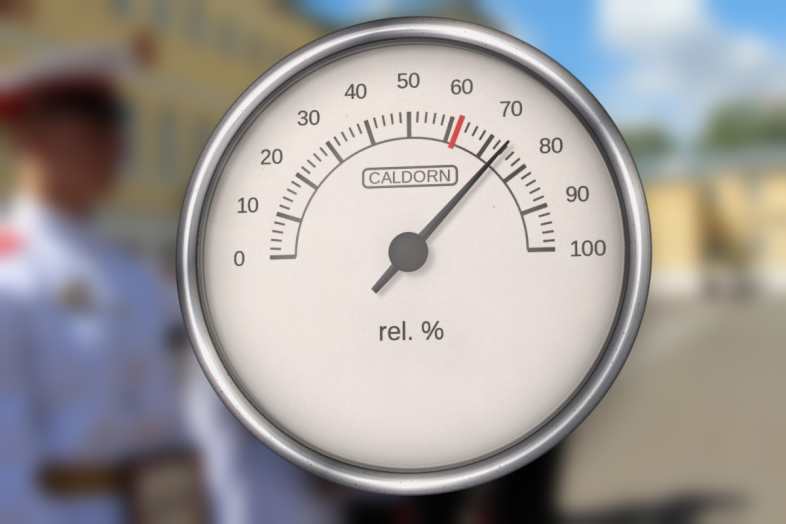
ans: {"value": 74, "unit": "%"}
